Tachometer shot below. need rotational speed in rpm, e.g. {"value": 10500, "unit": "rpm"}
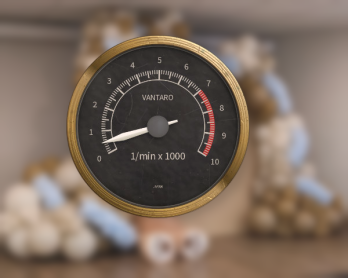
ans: {"value": 500, "unit": "rpm"}
